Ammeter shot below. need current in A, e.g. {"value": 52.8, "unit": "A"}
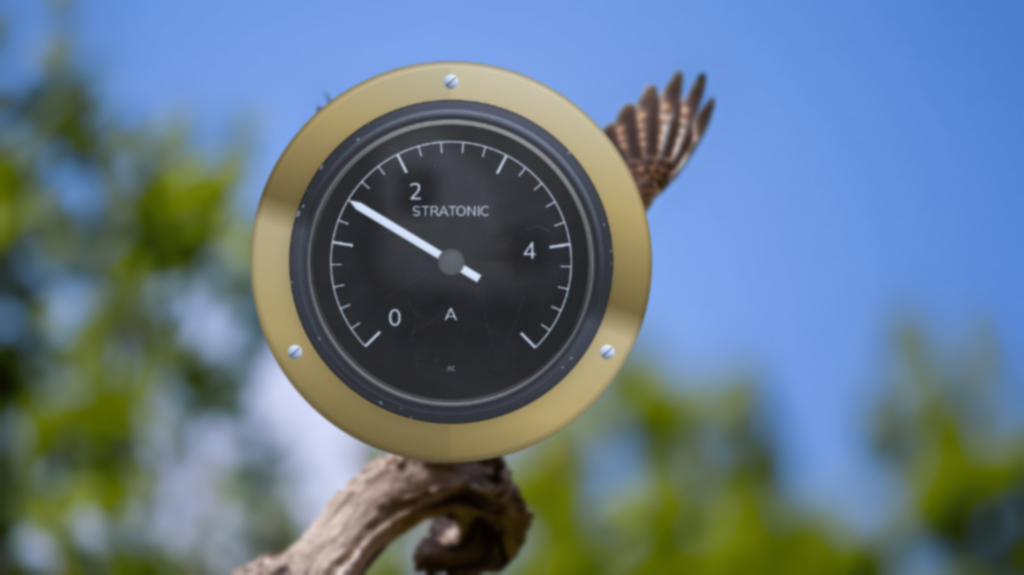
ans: {"value": 1.4, "unit": "A"}
